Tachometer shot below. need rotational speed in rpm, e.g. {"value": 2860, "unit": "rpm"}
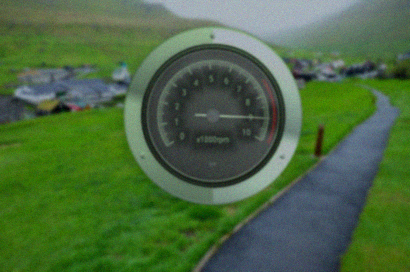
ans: {"value": 9000, "unit": "rpm"}
